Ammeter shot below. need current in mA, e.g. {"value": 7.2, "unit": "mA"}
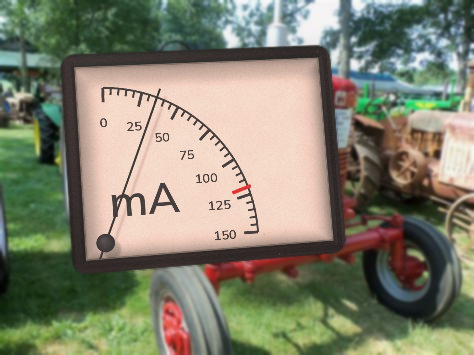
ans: {"value": 35, "unit": "mA"}
